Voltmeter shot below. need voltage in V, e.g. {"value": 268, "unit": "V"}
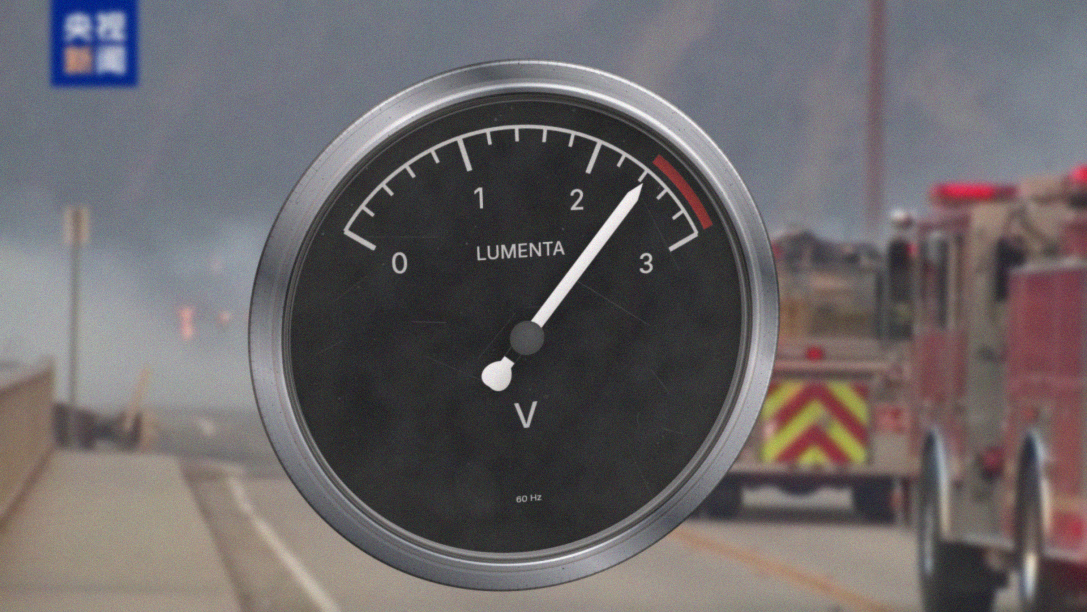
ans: {"value": 2.4, "unit": "V"}
